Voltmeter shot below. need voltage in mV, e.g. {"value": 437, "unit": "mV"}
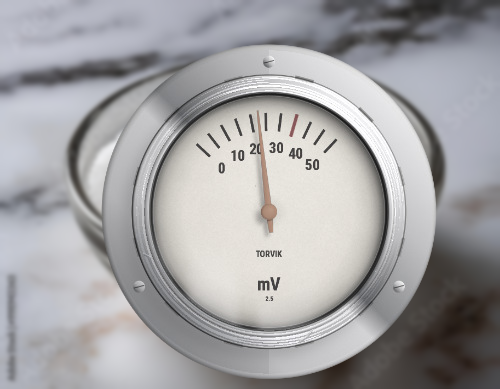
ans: {"value": 22.5, "unit": "mV"}
